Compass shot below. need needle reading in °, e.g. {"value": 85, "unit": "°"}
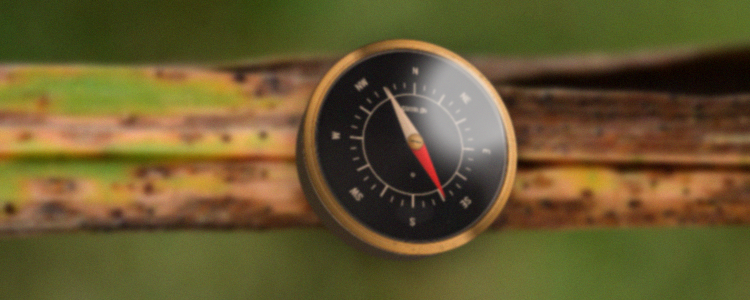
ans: {"value": 150, "unit": "°"}
